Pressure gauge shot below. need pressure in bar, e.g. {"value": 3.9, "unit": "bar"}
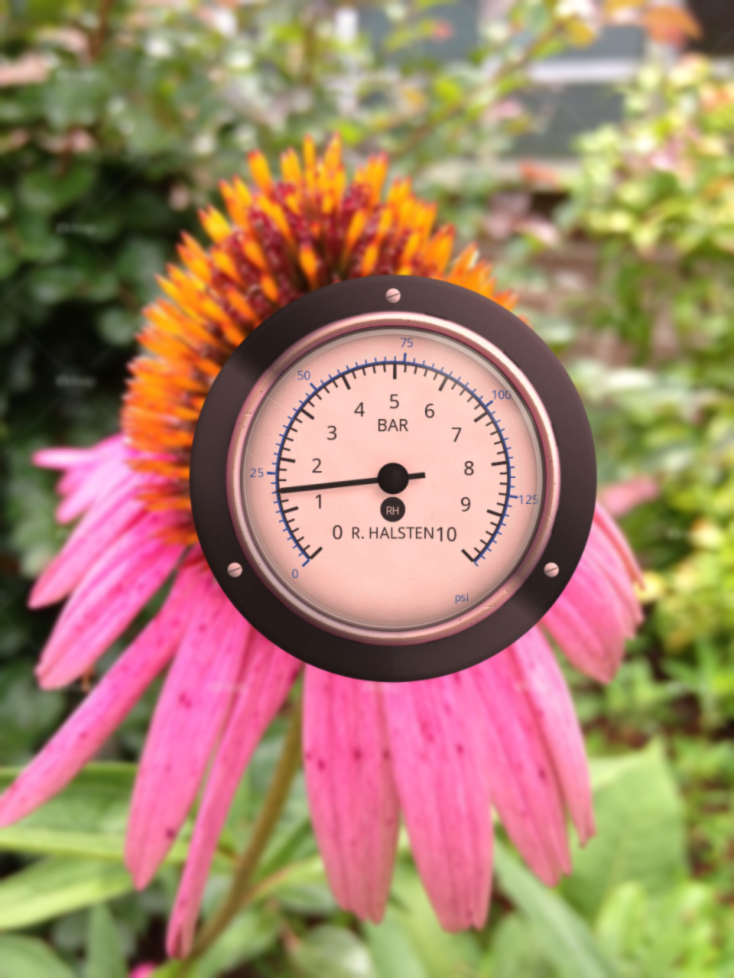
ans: {"value": 1.4, "unit": "bar"}
